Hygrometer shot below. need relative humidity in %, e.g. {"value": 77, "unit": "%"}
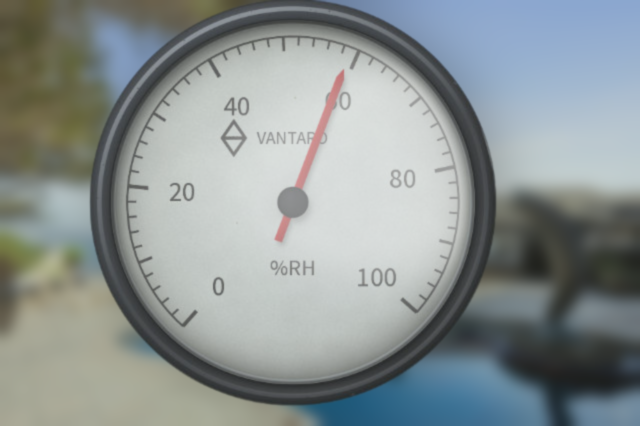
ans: {"value": 59, "unit": "%"}
